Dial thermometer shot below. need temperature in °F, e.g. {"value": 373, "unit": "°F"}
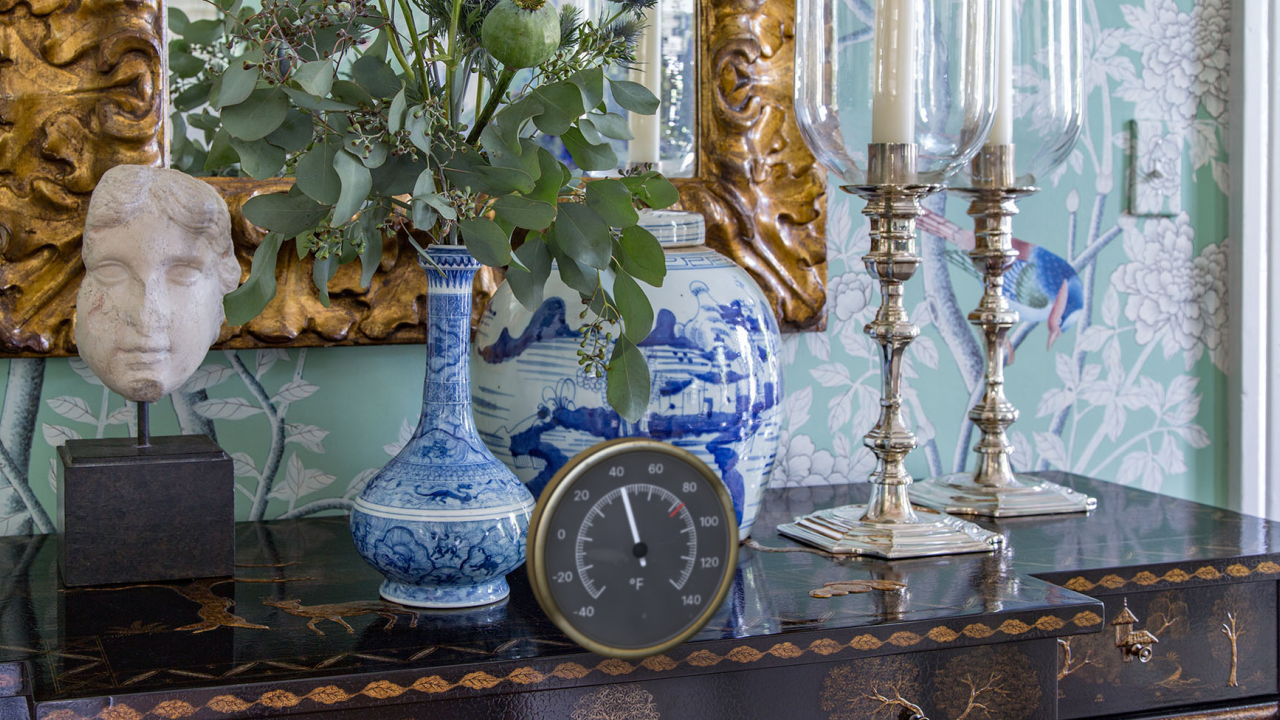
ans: {"value": 40, "unit": "°F"}
